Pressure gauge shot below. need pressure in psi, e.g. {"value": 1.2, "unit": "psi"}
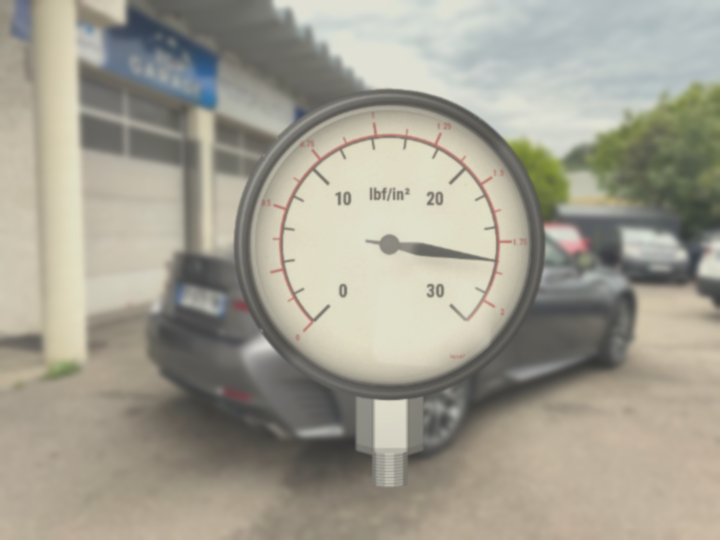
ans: {"value": 26, "unit": "psi"}
